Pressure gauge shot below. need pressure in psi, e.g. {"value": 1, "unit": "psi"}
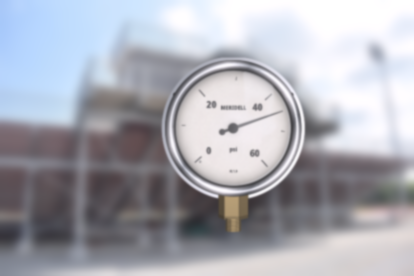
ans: {"value": 45, "unit": "psi"}
